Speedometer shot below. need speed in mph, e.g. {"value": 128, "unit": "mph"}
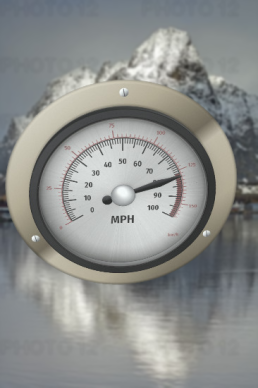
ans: {"value": 80, "unit": "mph"}
